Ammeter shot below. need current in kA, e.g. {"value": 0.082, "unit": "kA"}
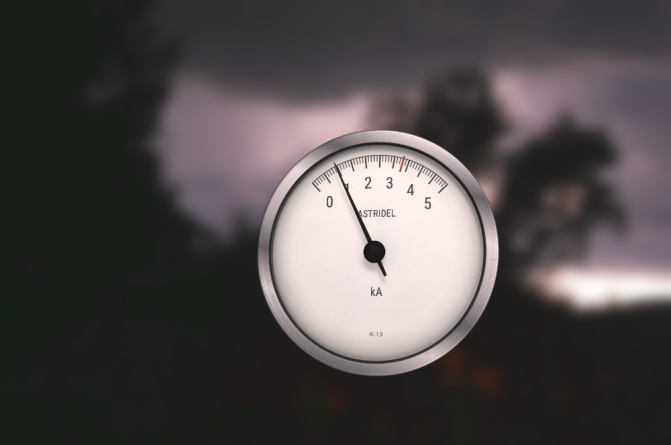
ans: {"value": 1, "unit": "kA"}
